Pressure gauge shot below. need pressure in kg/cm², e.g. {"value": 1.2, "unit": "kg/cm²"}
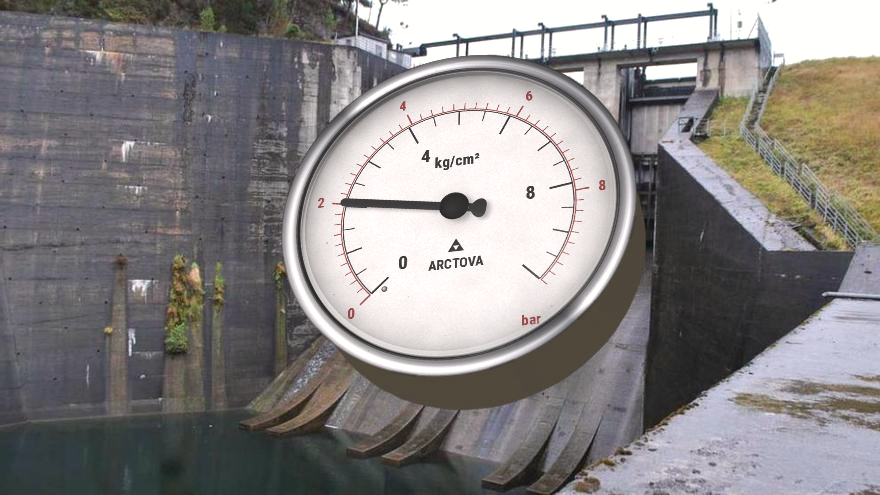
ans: {"value": 2, "unit": "kg/cm²"}
